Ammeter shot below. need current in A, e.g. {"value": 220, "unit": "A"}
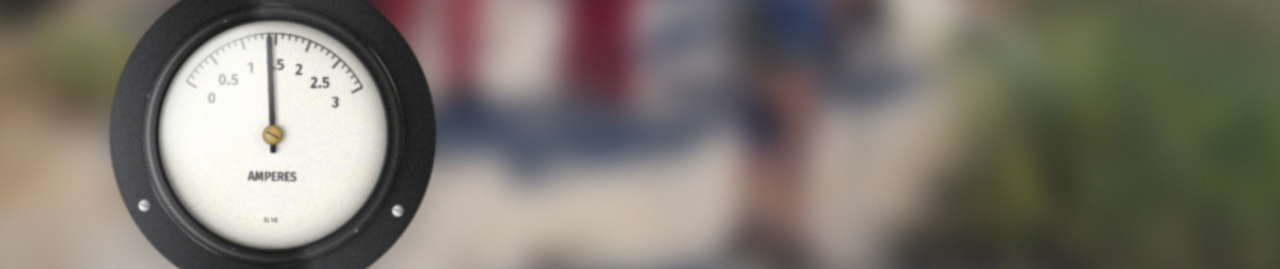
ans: {"value": 1.4, "unit": "A"}
